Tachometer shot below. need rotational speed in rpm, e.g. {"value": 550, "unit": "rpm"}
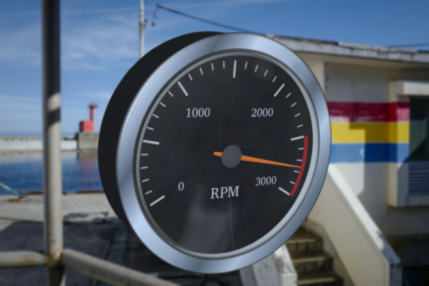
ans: {"value": 2750, "unit": "rpm"}
